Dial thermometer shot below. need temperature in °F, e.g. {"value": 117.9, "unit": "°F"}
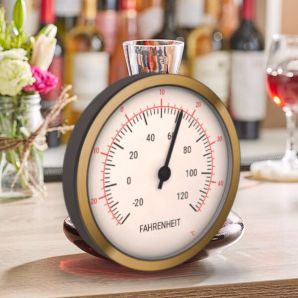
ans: {"value": 60, "unit": "°F"}
